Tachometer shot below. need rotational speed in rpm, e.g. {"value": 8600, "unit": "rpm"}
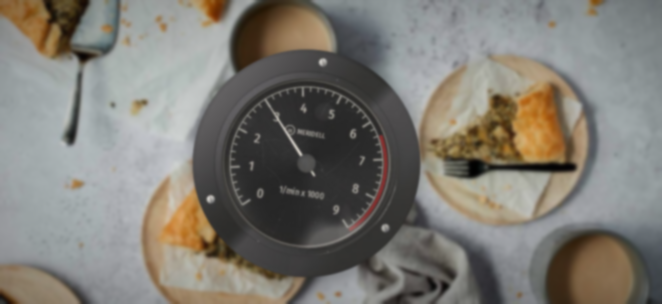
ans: {"value": 3000, "unit": "rpm"}
